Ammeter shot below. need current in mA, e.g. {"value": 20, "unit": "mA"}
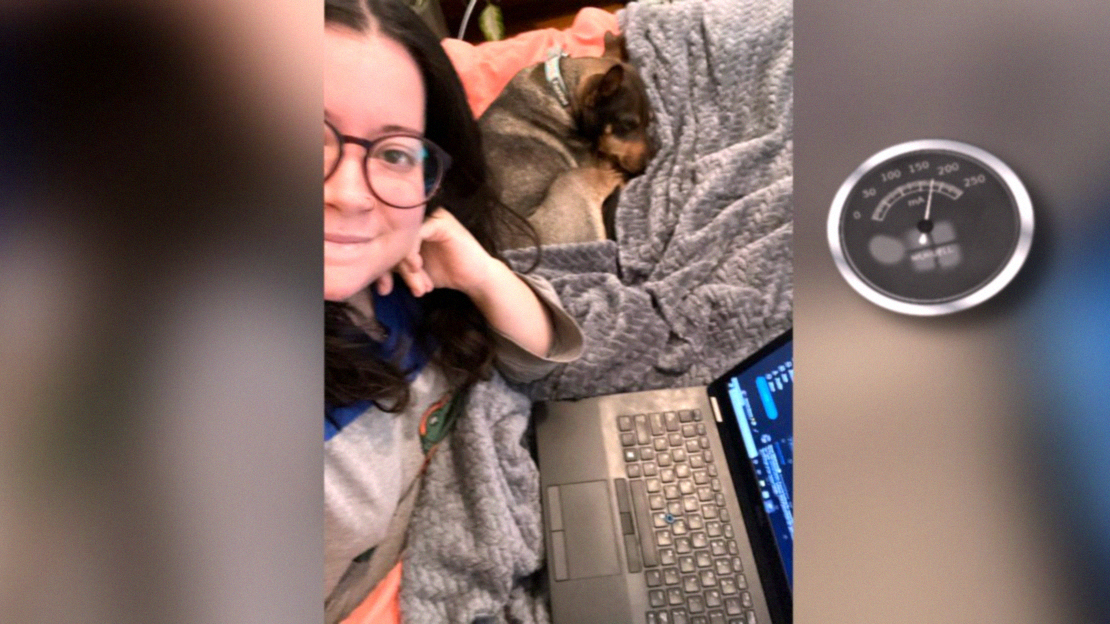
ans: {"value": 175, "unit": "mA"}
